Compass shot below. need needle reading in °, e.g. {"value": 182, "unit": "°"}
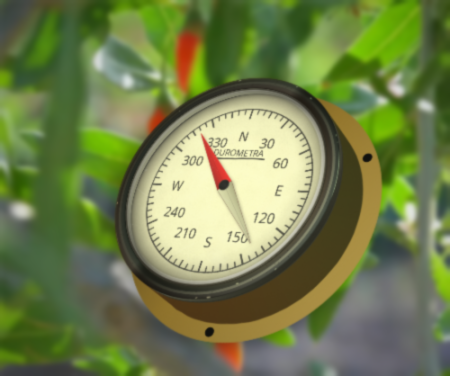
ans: {"value": 320, "unit": "°"}
